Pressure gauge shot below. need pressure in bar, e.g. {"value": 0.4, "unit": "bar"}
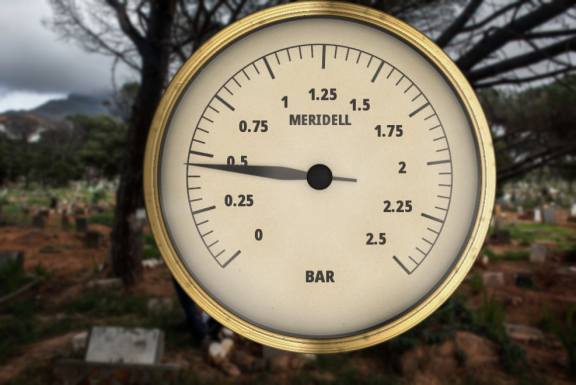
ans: {"value": 0.45, "unit": "bar"}
